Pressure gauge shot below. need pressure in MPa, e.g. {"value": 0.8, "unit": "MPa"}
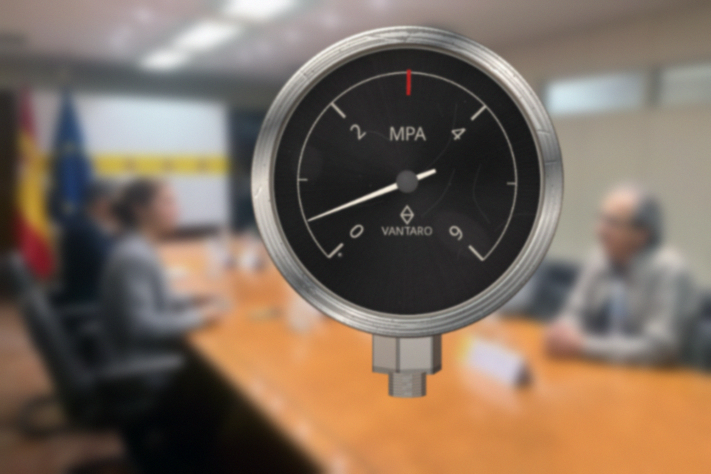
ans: {"value": 0.5, "unit": "MPa"}
